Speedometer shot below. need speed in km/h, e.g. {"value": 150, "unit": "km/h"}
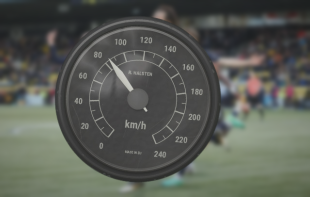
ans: {"value": 85, "unit": "km/h"}
